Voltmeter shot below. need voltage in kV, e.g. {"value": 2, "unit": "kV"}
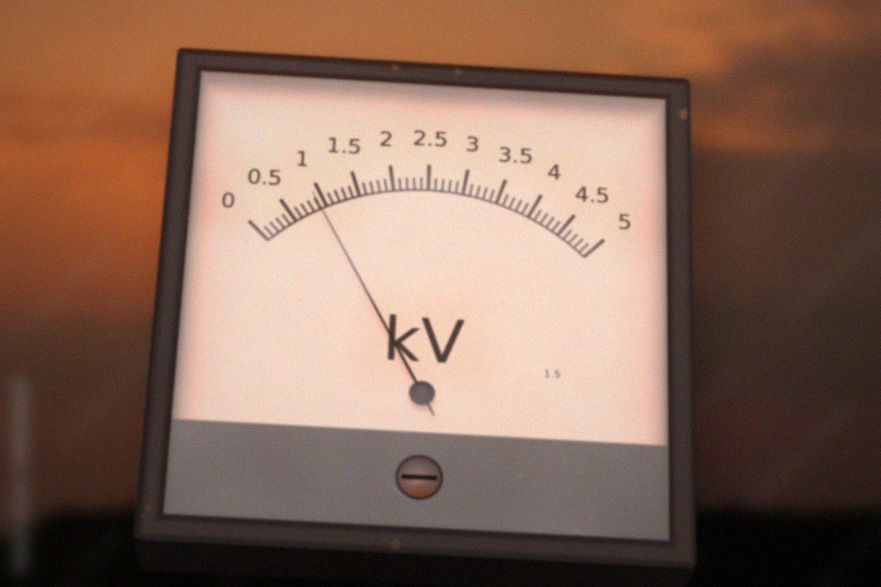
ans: {"value": 0.9, "unit": "kV"}
